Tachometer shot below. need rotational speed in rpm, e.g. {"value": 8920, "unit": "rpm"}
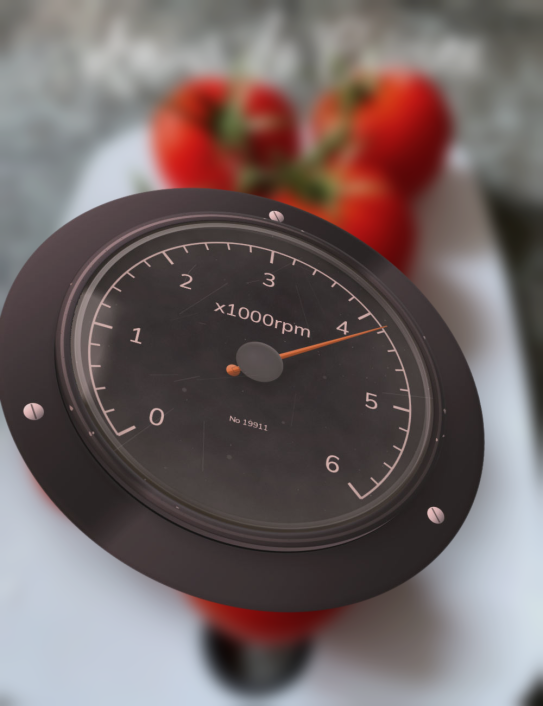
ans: {"value": 4200, "unit": "rpm"}
